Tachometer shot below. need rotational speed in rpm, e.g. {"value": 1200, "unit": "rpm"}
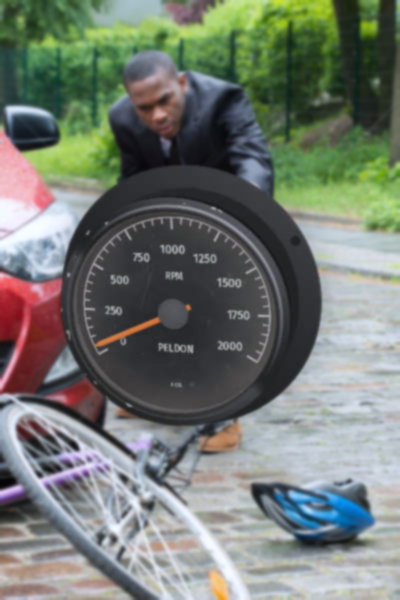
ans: {"value": 50, "unit": "rpm"}
